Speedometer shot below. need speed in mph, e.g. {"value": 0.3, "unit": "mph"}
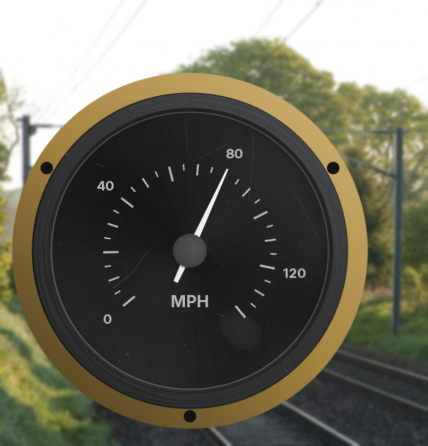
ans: {"value": 80, "unit": "mph"}
